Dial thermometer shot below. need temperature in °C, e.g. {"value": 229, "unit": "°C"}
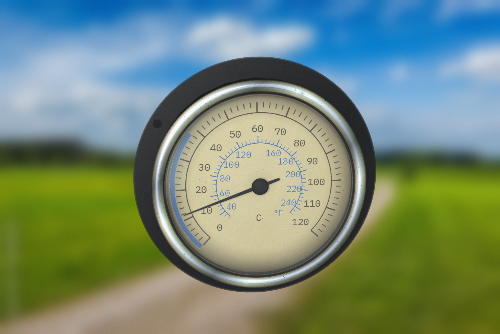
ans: {"value": 12, "unit": "°C"}
